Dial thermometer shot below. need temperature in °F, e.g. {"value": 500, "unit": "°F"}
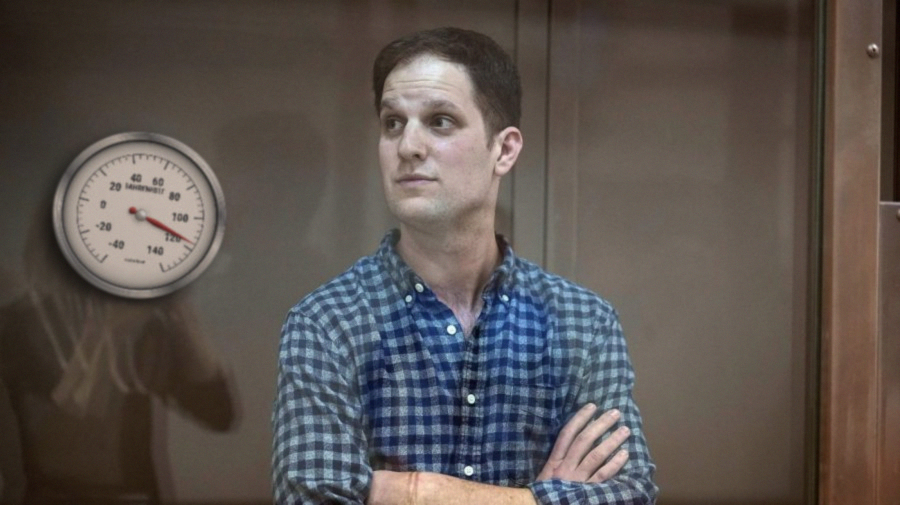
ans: {"value": 116, "unit": "°F"}
